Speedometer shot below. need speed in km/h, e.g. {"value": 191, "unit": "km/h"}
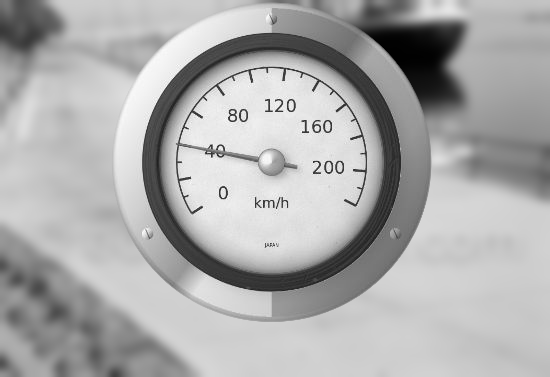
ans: {"value": 40, "unit": "km/h"}
